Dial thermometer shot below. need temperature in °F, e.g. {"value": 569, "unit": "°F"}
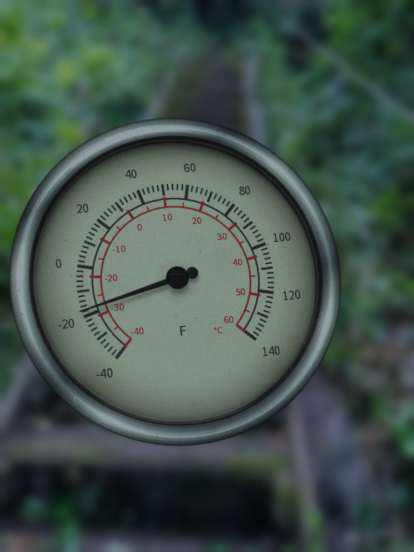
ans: {"value": -18, "unit": "°F"}
